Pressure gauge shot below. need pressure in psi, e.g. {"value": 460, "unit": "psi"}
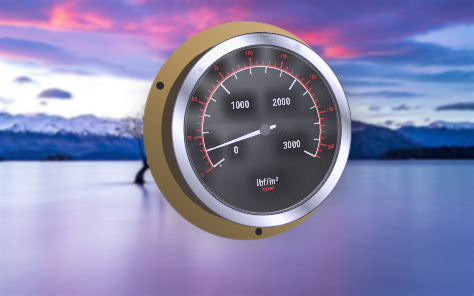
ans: {"value": 200, "unit": "psi"}
